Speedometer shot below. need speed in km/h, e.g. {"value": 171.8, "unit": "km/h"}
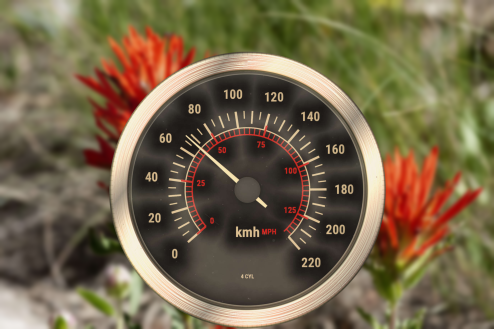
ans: {"value": 67.5, "unit": "km/h"}
